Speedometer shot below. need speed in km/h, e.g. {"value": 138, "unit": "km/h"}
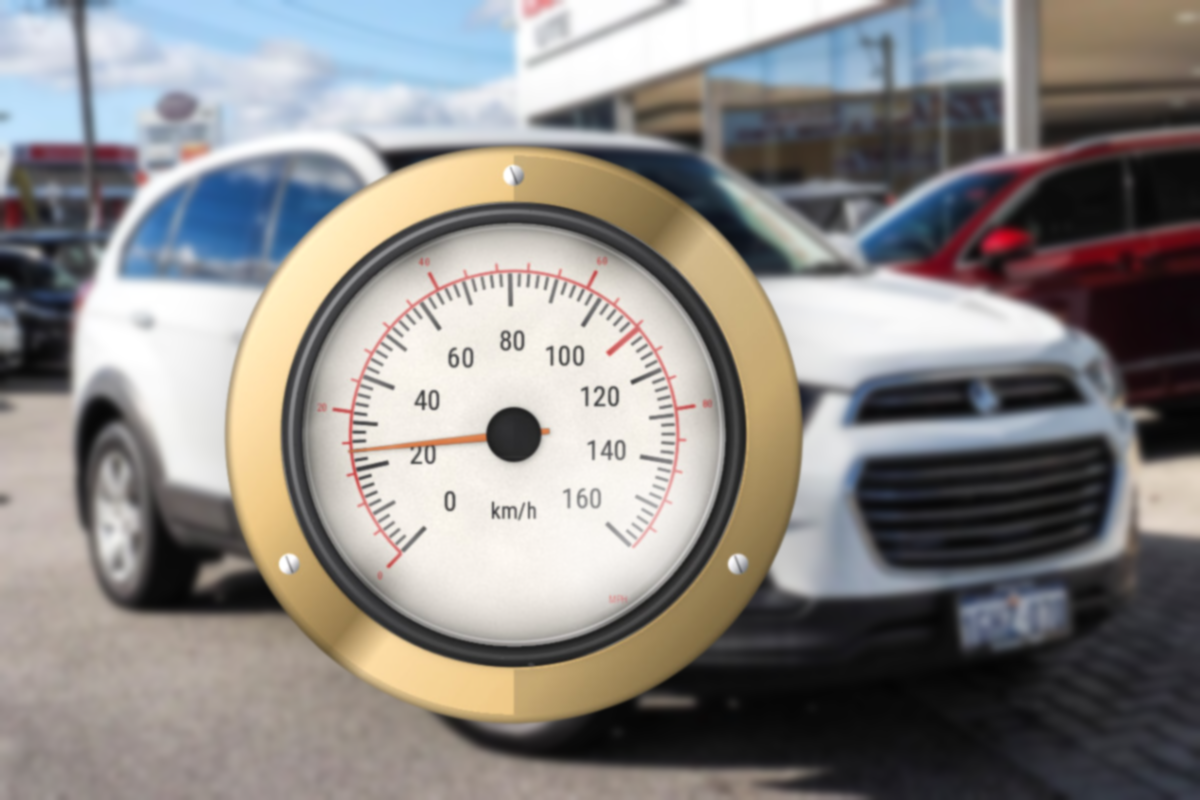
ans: {"value": 24, "unit": "km/h"}
